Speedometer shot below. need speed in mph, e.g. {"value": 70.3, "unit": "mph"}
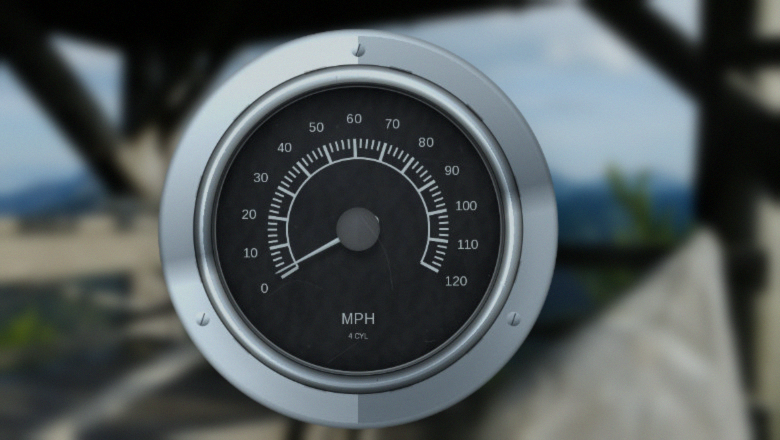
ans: {"value": 2, "unit": "mph"}
